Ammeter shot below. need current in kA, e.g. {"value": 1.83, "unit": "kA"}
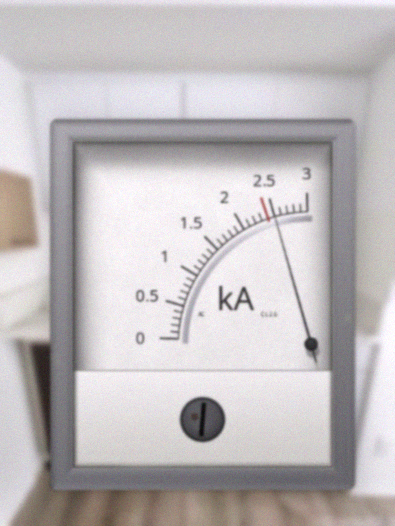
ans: {"value": 2.5, "unit": "kA"}
